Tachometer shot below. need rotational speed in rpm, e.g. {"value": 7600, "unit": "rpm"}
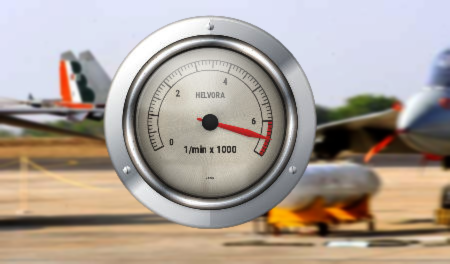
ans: {"value": 6500, "unit": "rpm"}
